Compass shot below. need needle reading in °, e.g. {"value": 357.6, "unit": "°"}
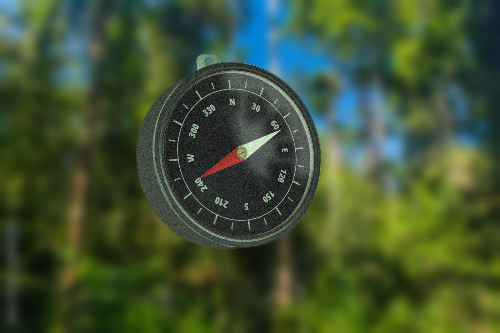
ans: {"value": 247.5, "unit": "°"}
